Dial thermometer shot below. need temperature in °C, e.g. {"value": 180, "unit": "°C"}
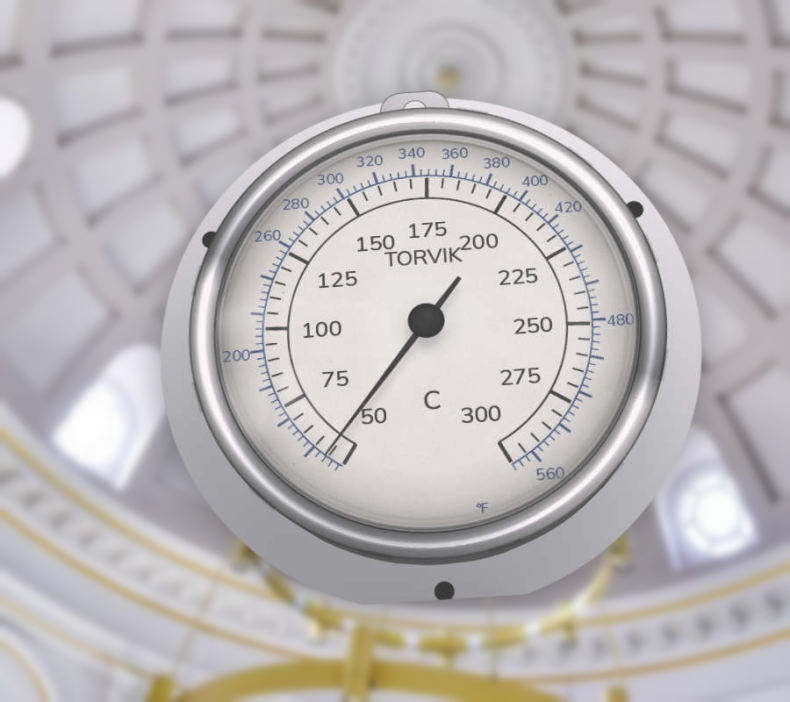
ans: {"value": 55, "unit": "°C"}
